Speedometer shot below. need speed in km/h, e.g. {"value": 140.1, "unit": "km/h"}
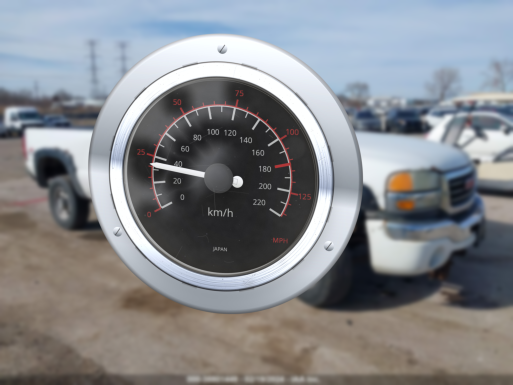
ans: {"value": 35, "unit": "km/h"}
